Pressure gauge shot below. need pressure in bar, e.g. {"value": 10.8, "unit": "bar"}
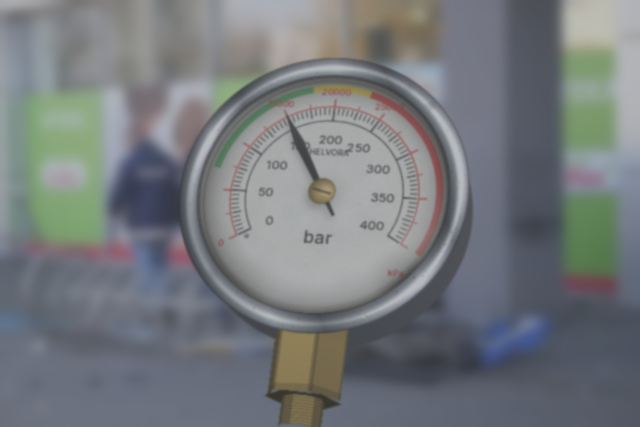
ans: {"value": 150, "unit": "bar"}
